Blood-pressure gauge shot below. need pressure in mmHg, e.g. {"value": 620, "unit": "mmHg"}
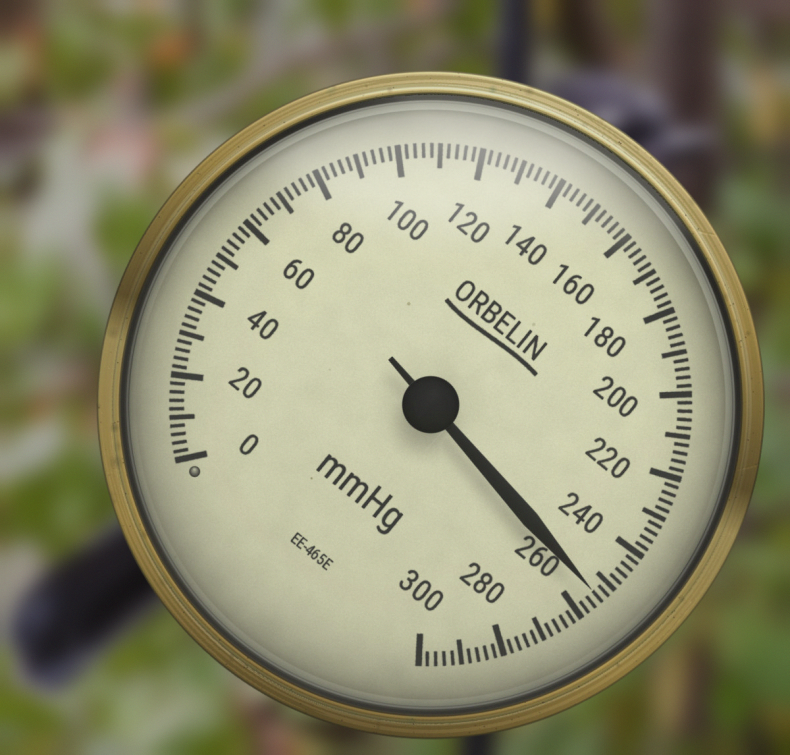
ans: {"value": 254, "unit": "mmHg"}
